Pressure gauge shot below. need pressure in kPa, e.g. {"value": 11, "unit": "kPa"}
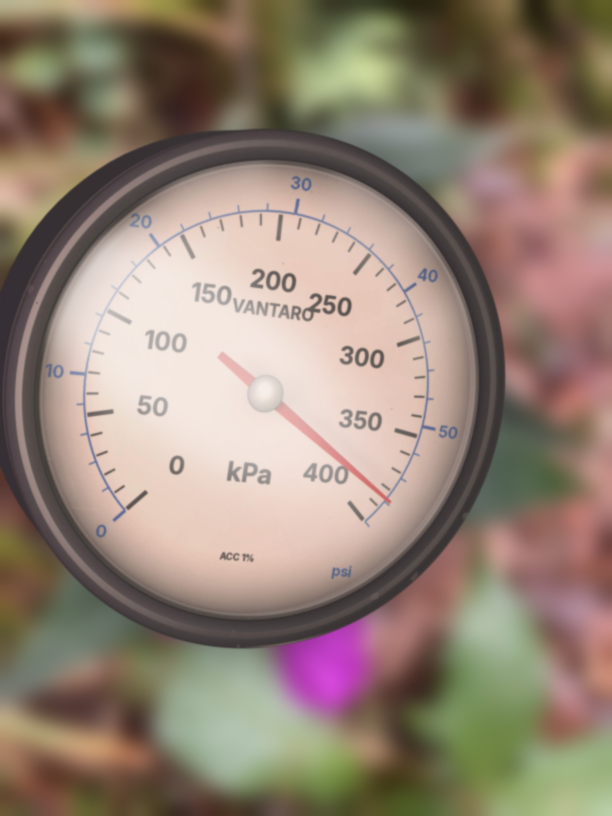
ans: {"value": 385, "unit": "kPa"}
